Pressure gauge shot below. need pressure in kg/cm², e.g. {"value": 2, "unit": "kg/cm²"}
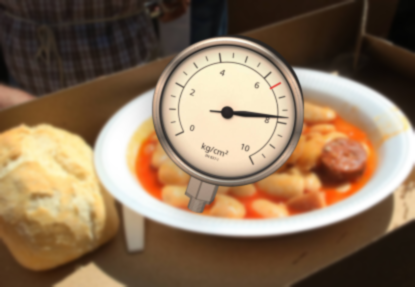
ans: {"value": 7.75, "unit": "kg/cm²"}
